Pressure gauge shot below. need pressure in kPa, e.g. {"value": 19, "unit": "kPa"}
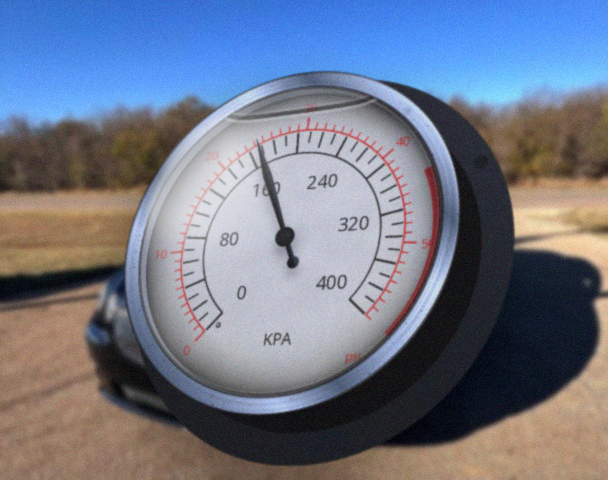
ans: {"value": 170, "unit": "kPa"}
